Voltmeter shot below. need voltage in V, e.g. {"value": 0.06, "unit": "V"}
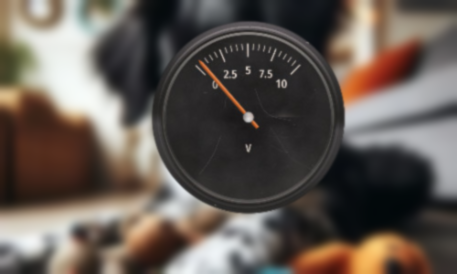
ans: {"value": 0.5, "unit": "V"}
